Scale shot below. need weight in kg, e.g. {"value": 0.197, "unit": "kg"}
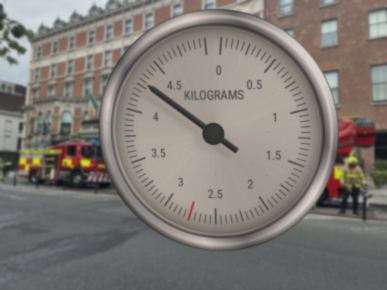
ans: {"value": 4.3, "unit": "kg"}
